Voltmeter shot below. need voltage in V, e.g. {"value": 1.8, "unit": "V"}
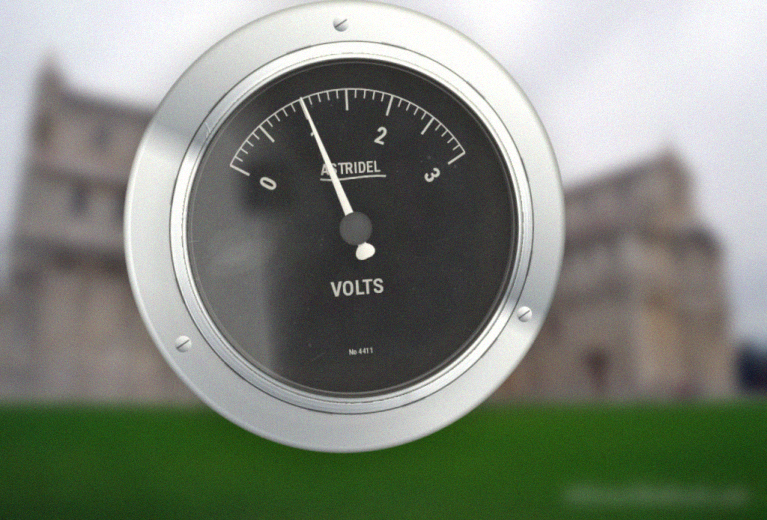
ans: {"value": 1, "unit": "V"}
